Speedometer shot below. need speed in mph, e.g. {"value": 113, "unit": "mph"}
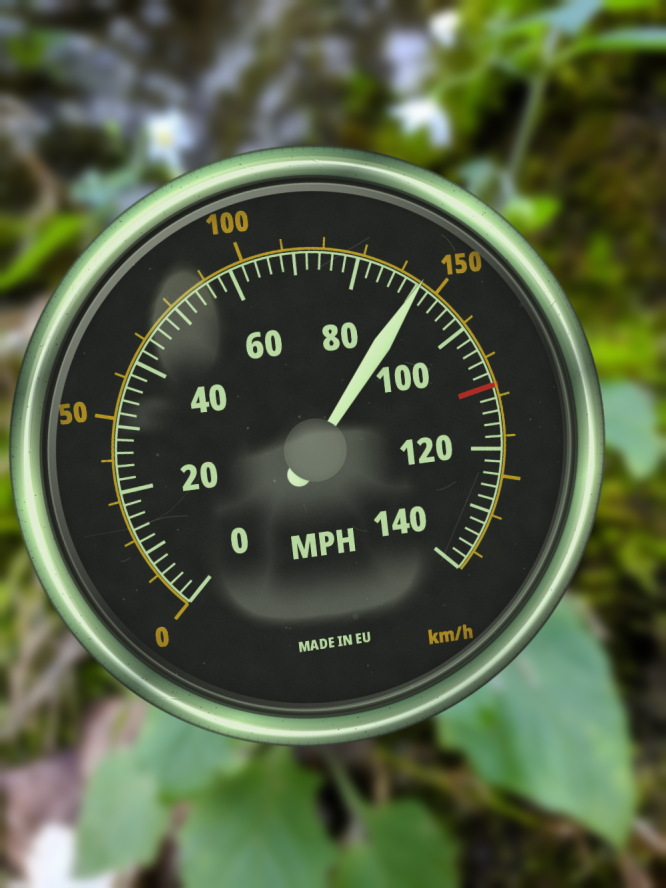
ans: {"value": 90, "unit": "mph"}
